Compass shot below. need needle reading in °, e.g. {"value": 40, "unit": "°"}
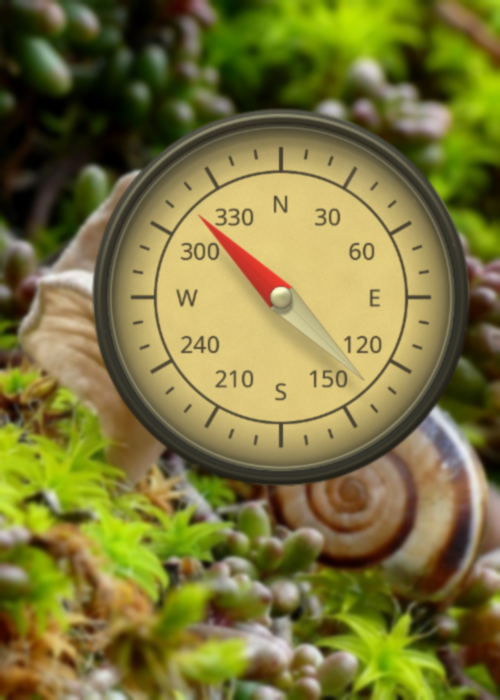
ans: {"value": 315, "unit": "°"}
